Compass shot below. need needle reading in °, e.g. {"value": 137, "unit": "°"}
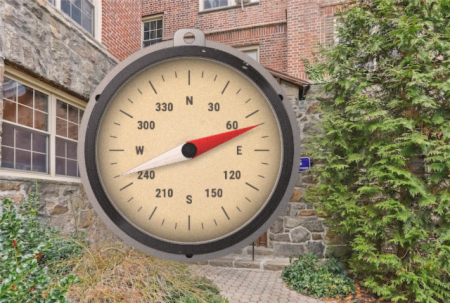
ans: {"value": 70, "unit": "°"}
